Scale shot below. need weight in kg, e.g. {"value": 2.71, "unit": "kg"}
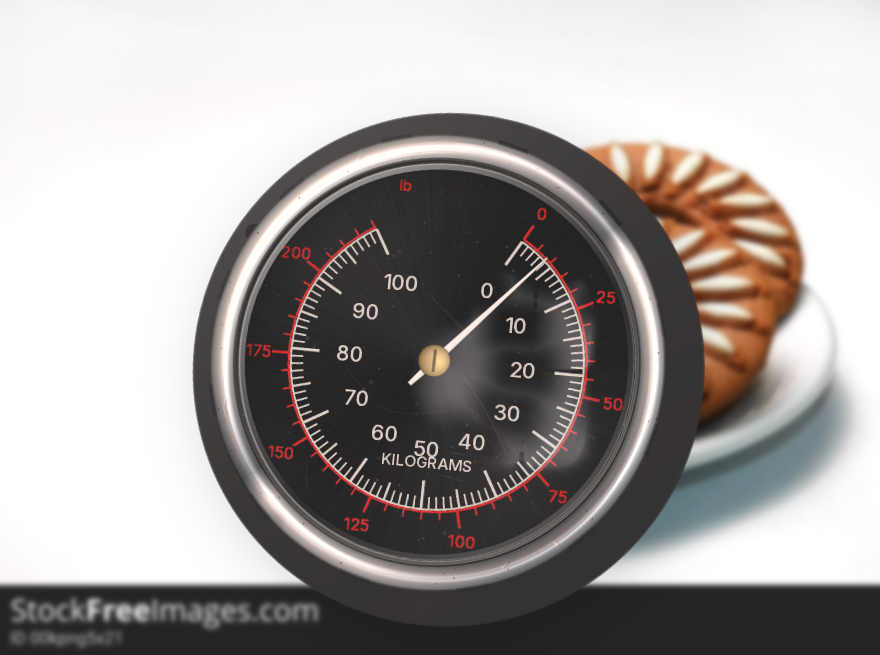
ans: {"value": 4, "unit": "kg"}
